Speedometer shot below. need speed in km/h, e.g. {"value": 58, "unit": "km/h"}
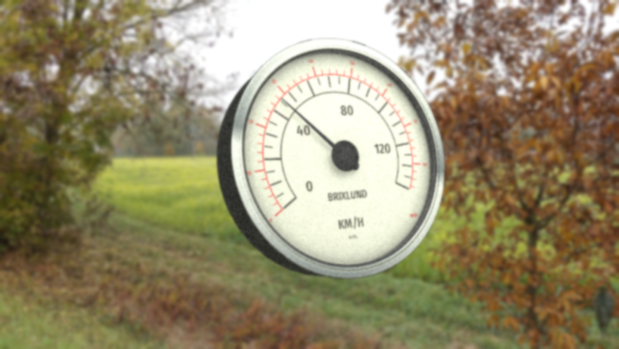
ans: {"value": 45, "unit": "km/h"}
